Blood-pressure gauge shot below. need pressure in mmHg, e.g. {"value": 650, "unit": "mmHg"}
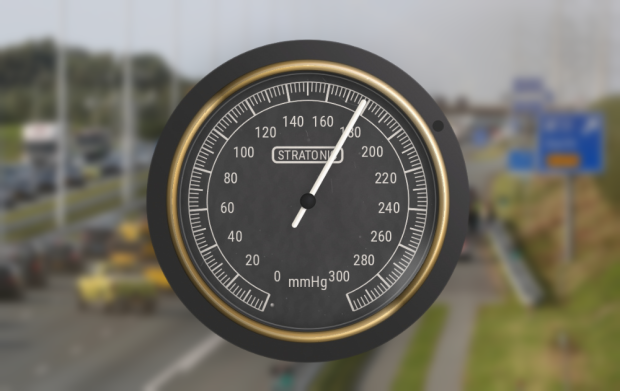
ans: {"value": 178, "unit": "mmHg"}
